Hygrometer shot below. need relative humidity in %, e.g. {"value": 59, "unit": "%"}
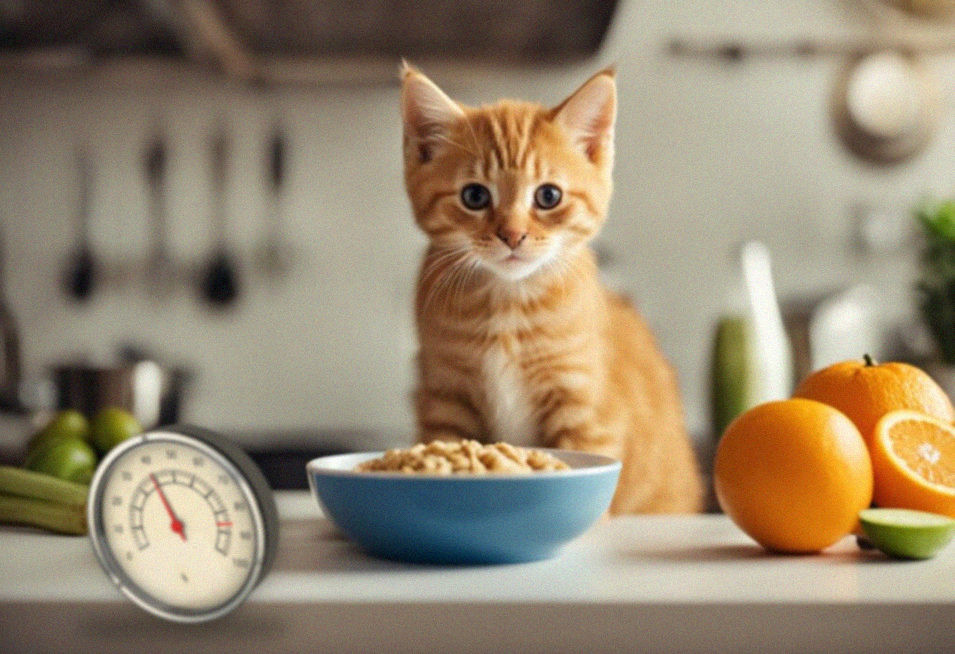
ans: {"value": 40, "unit": "%"}
